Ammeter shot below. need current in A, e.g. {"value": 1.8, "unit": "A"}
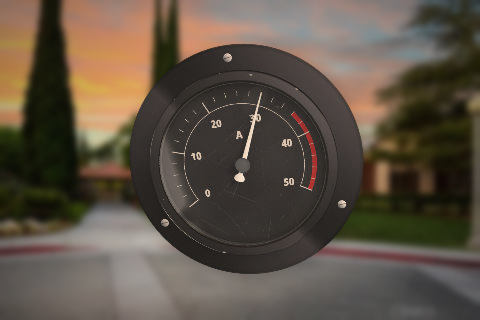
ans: {"value": 30, "unit": "A"}
